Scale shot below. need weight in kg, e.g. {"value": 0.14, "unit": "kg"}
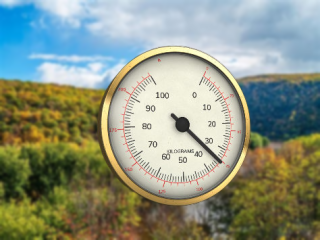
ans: {"value": 35, "unit": "kg"}
